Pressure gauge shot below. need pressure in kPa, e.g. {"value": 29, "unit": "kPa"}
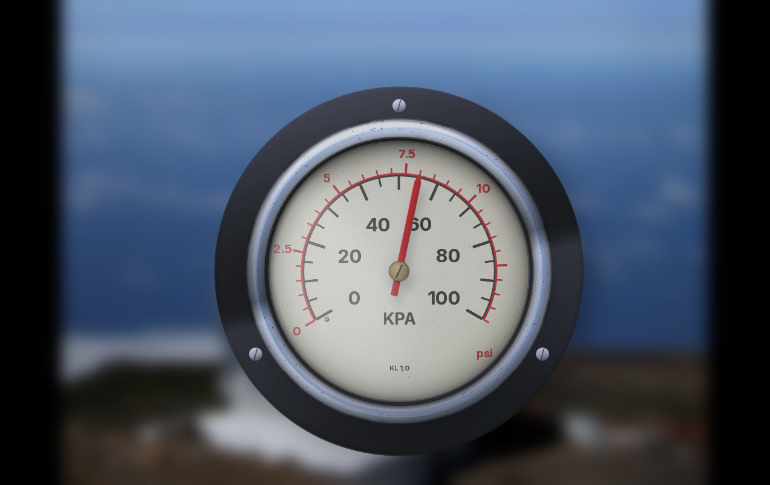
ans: {"value": 55, "unit": "kPa"}
